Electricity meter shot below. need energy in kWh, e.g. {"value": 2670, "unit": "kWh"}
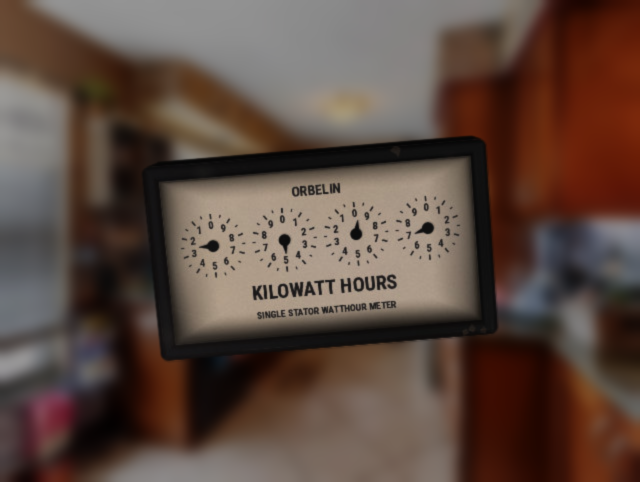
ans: {"value": 2497, "unit": "kWh"}
